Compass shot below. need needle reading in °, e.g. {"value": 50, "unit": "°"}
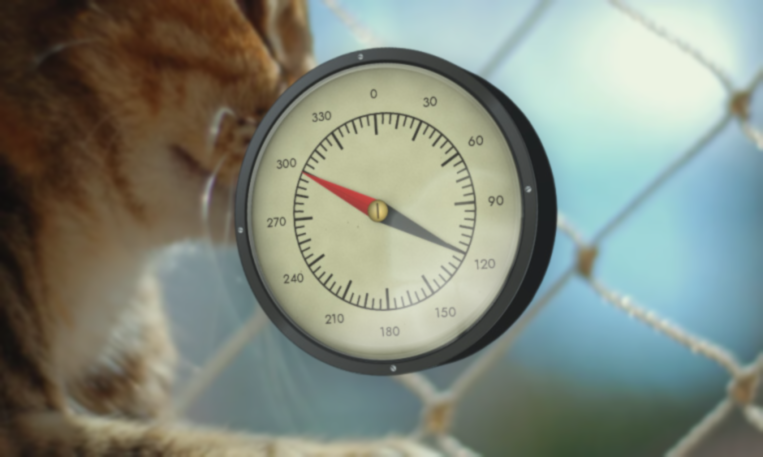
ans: {"value": 300, "unit": "°"}
